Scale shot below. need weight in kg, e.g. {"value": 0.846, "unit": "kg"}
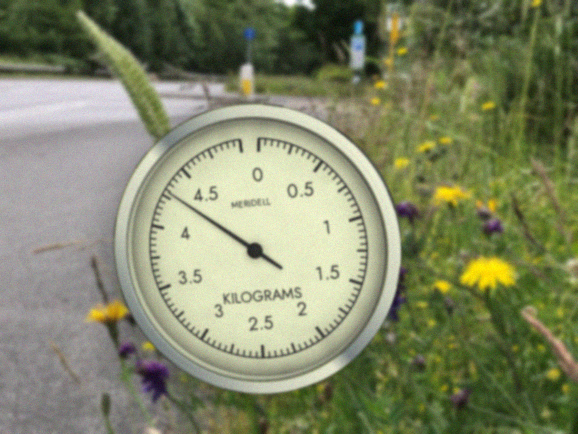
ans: {"value": 4.3, "unit": "kg"}
